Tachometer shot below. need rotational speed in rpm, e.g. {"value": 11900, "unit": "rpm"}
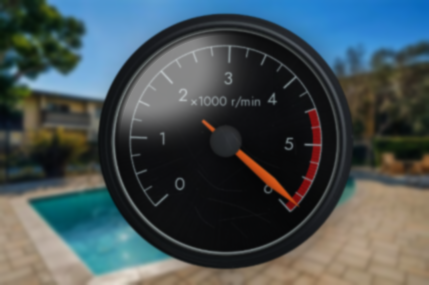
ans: {"value": 5875, "unit": "rpm"}
